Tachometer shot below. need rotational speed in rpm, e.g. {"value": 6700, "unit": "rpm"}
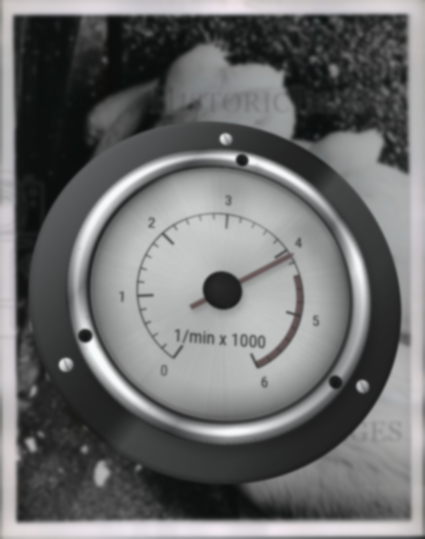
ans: {"value": 4100, "unit": "rpm"}
